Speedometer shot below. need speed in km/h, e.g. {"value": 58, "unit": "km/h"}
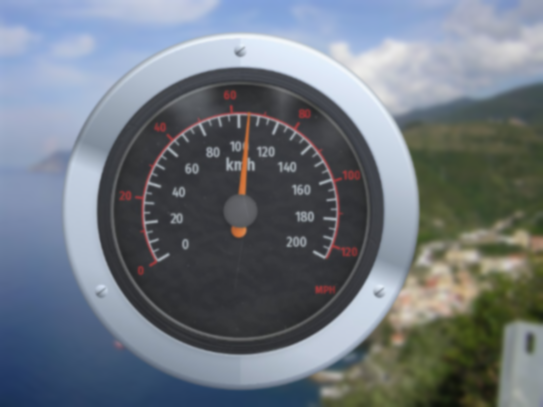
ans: {"value": 105, "unit": "km/h"}
